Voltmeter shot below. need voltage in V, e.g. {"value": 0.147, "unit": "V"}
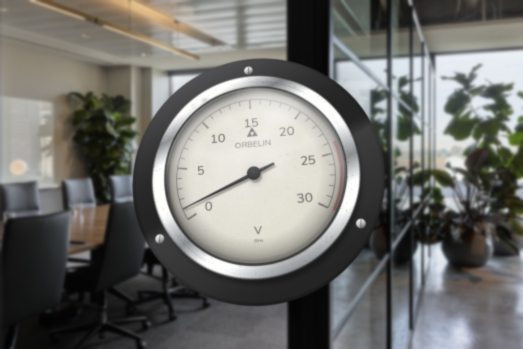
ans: {"value": 1, "unit": "V"}
